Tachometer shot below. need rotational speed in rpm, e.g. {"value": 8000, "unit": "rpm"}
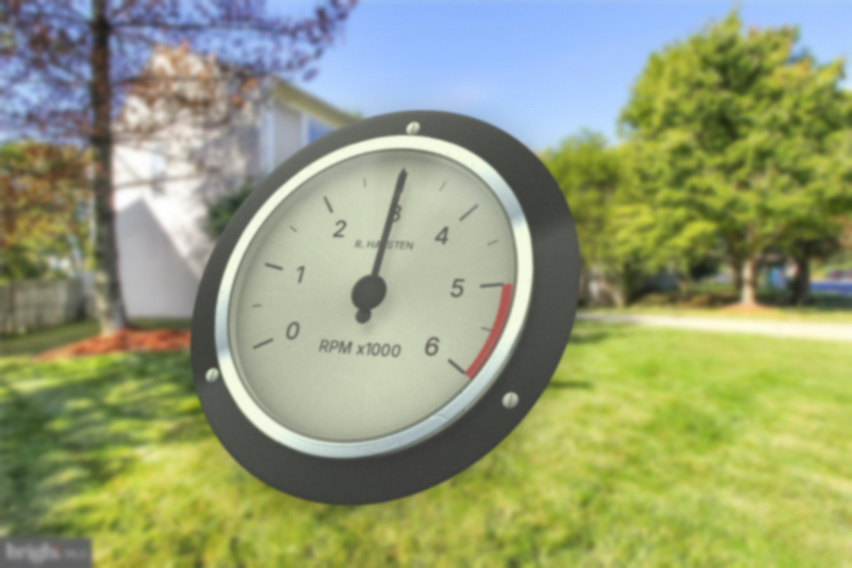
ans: {"value": 3000, "unit": "rpm"}
